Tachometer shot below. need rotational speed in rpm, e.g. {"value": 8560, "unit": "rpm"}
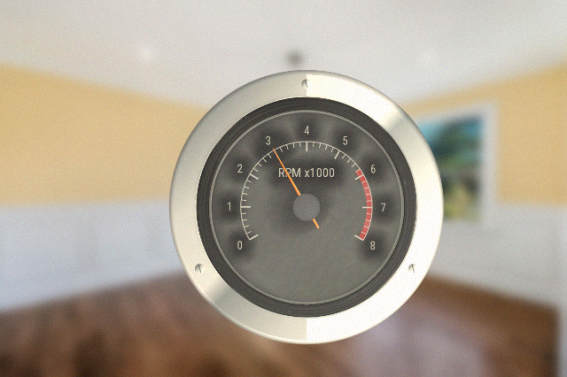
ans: {"value": 3000, "unit": "rpm"}
